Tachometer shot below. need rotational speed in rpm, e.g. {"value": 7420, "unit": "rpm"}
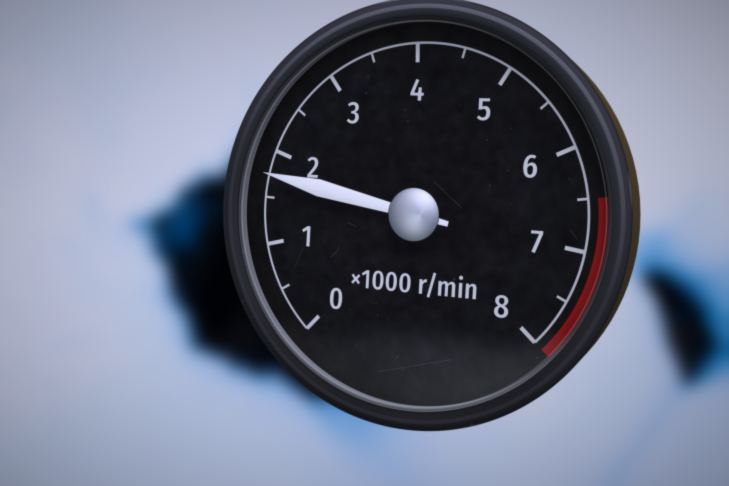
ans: {"value": 1750, "unit": "rpm"}
